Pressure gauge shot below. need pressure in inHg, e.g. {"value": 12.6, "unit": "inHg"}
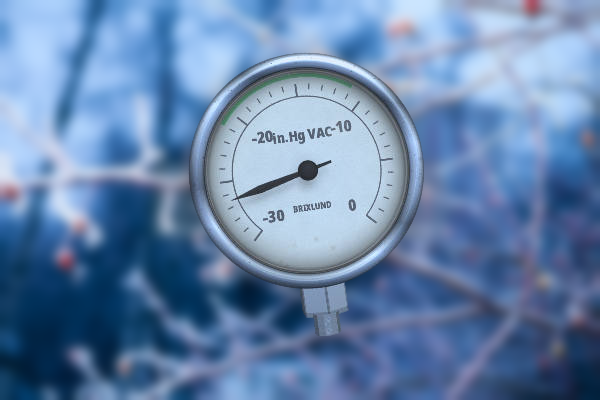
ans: {"value": -26.5, "unit": "inHg"}
